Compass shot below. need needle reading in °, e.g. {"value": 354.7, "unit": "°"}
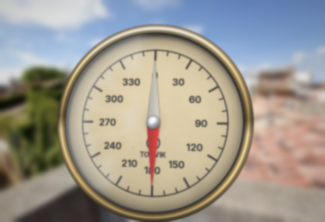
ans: {"value": 180, "unit": "°"}
